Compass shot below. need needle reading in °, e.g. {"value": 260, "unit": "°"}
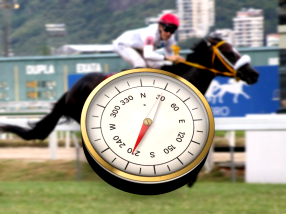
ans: {"value": 210, "unit": "°"}
